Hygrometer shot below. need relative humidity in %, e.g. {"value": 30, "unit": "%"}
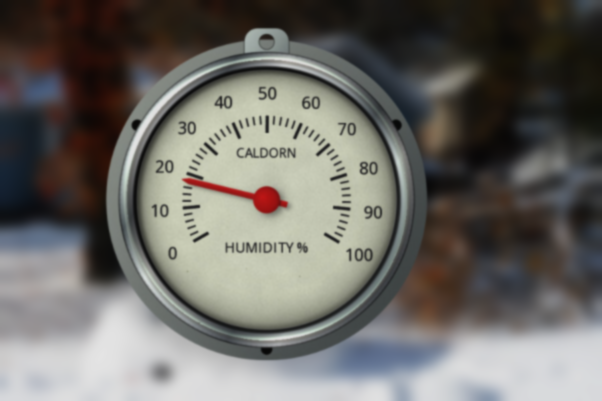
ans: {"value": 18, "unit": "%"}
